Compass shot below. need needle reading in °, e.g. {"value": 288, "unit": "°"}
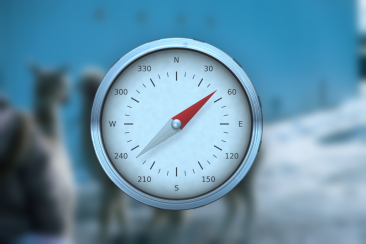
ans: {"value": 50, "unit": "°"}
